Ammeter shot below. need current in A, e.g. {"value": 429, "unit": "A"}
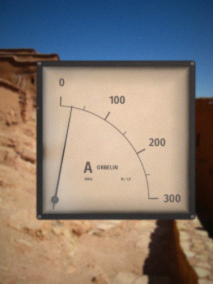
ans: {"value": 25, "unit": "A"}
